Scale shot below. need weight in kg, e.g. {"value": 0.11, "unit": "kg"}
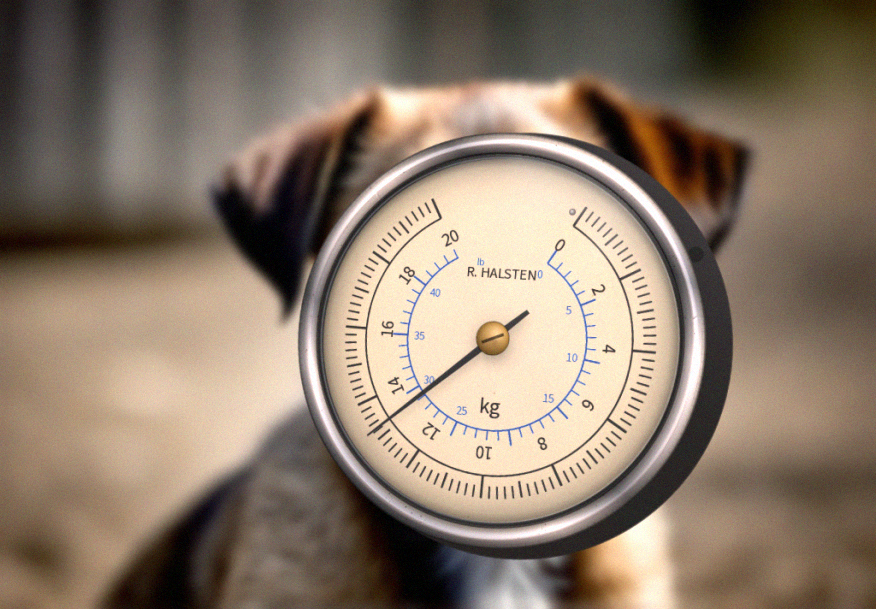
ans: {"value": 13.2, "unit": "kg"}
